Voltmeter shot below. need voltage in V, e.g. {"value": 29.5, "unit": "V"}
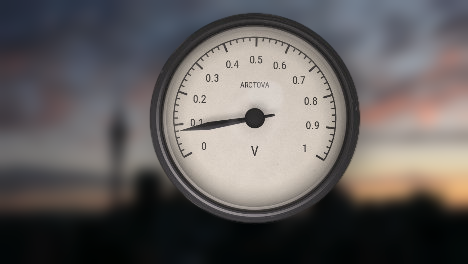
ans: {"value": 0.08, "unit": "V"}
